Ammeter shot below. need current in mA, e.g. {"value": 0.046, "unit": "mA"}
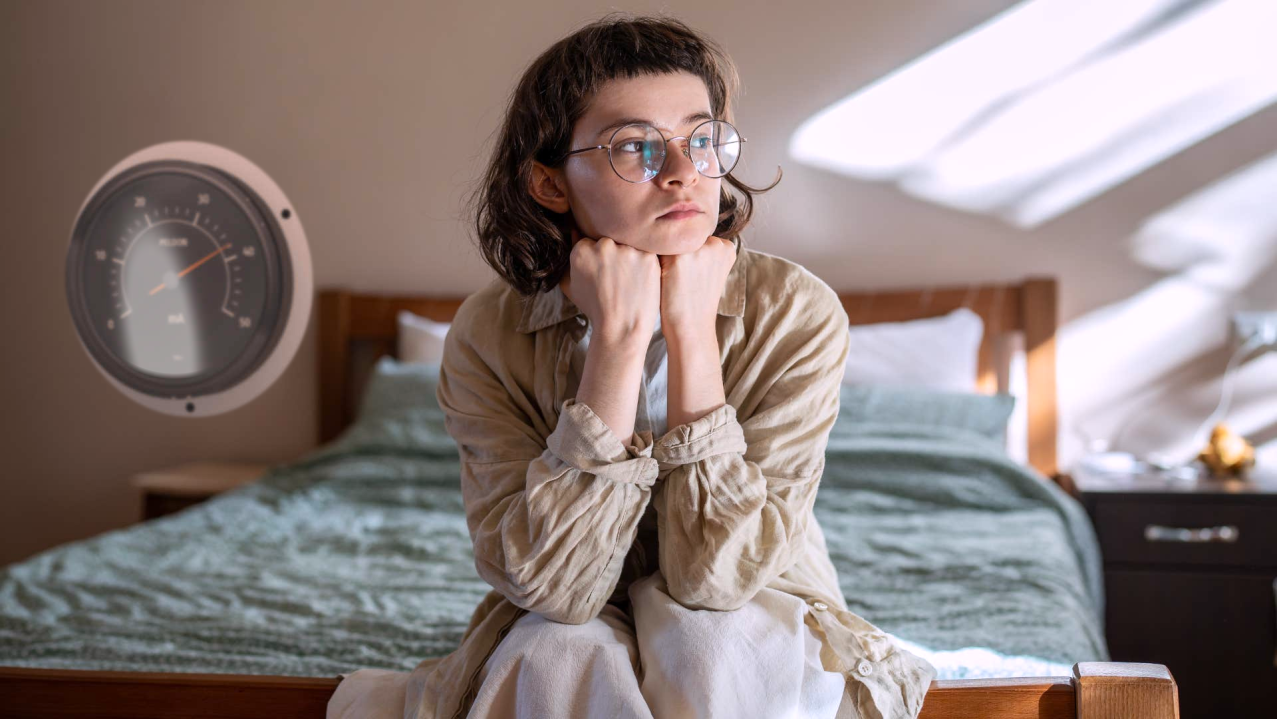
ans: {"value": 38, "unit": "mA"}
